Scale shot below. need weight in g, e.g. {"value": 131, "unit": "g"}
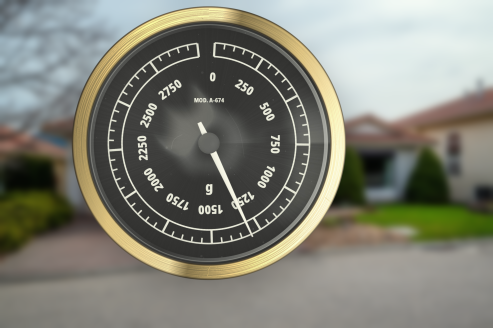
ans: {"value": 1300, "unit": "g"}
